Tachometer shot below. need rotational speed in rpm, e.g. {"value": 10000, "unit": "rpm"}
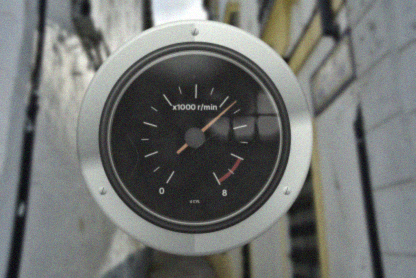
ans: {"value": 5250, "unit": "rpm"}
